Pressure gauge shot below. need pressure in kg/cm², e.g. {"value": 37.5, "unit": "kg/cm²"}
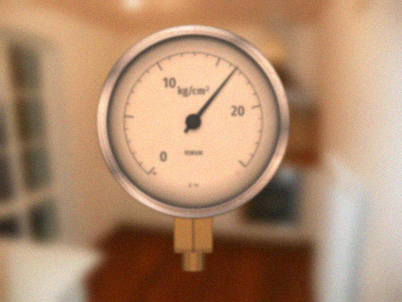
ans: {"value": 16.5, "unit": "kg/cm²"}
